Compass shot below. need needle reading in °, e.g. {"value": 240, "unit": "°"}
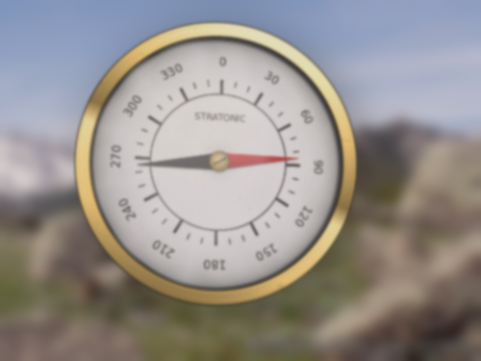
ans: {"value": 85, "unit": "°"}
